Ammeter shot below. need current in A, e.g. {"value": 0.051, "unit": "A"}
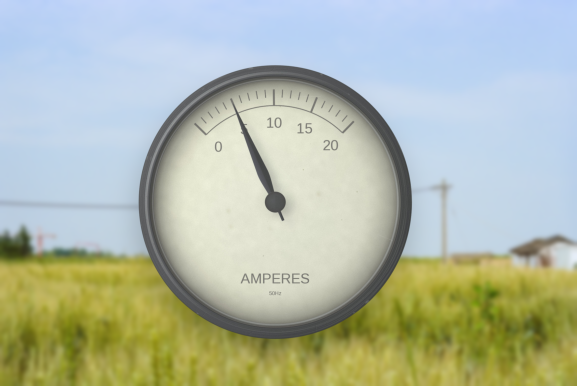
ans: {"value": 5, "unit": "A"}
